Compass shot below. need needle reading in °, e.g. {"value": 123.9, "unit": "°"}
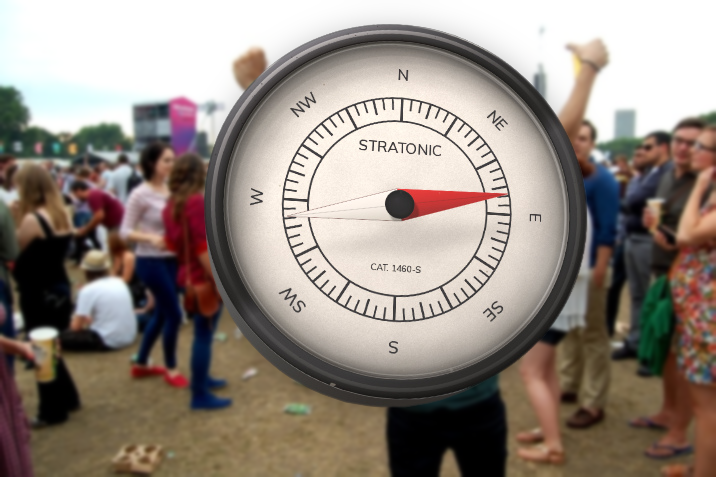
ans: {"value": 80, "unit": "°"}
